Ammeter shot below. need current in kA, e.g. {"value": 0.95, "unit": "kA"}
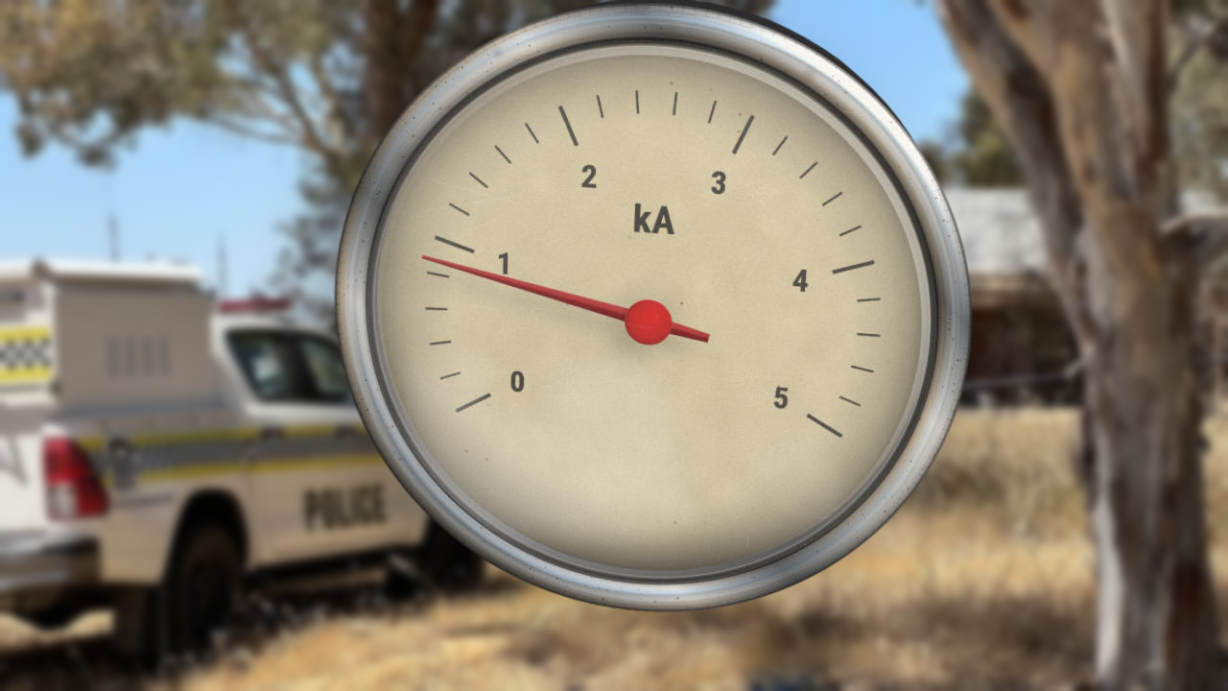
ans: {"value": 0.9, "unit": "kA"}
